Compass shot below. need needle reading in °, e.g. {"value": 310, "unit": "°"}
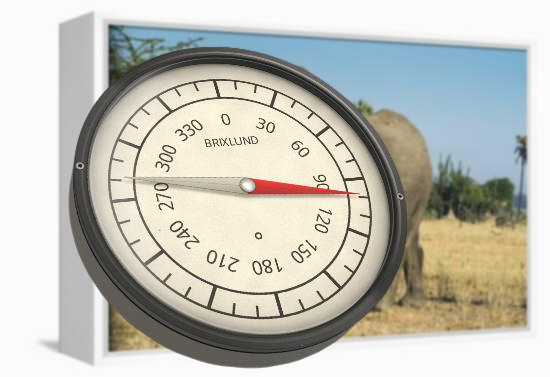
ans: {"value": 100, "unit": "°"}
